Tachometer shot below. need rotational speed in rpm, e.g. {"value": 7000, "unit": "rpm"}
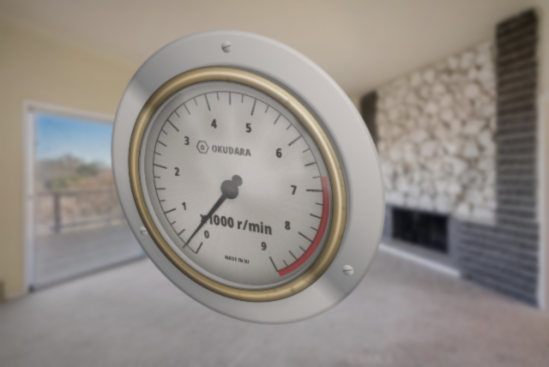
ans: {"value": 250, "unit": "rpm"}
